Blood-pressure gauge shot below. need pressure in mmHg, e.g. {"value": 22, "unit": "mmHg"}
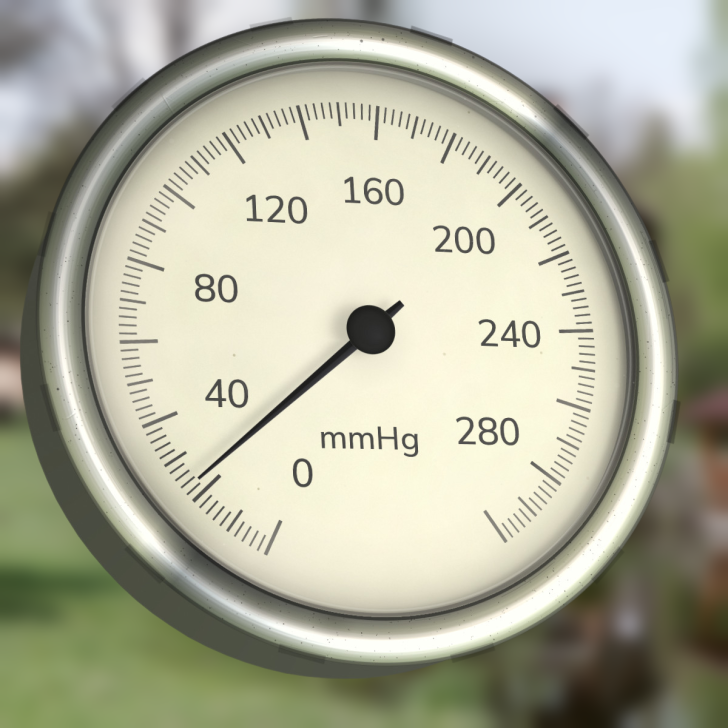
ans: {"value": 23, "unit": "mmHg"}
